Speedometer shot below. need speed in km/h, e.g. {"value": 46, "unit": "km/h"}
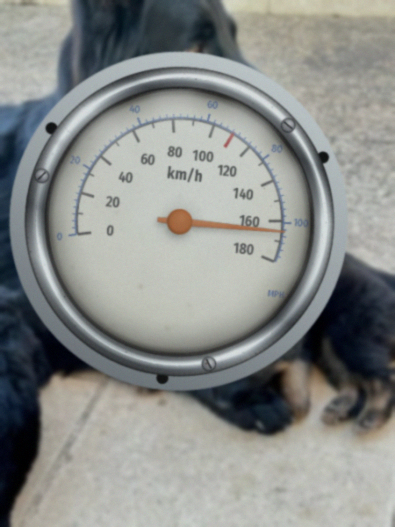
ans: {"value": 165, "unit": "km/h"}
